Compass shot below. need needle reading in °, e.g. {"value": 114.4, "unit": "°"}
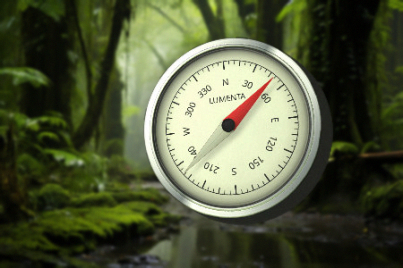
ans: {"value": 50, "unit": "°"}
